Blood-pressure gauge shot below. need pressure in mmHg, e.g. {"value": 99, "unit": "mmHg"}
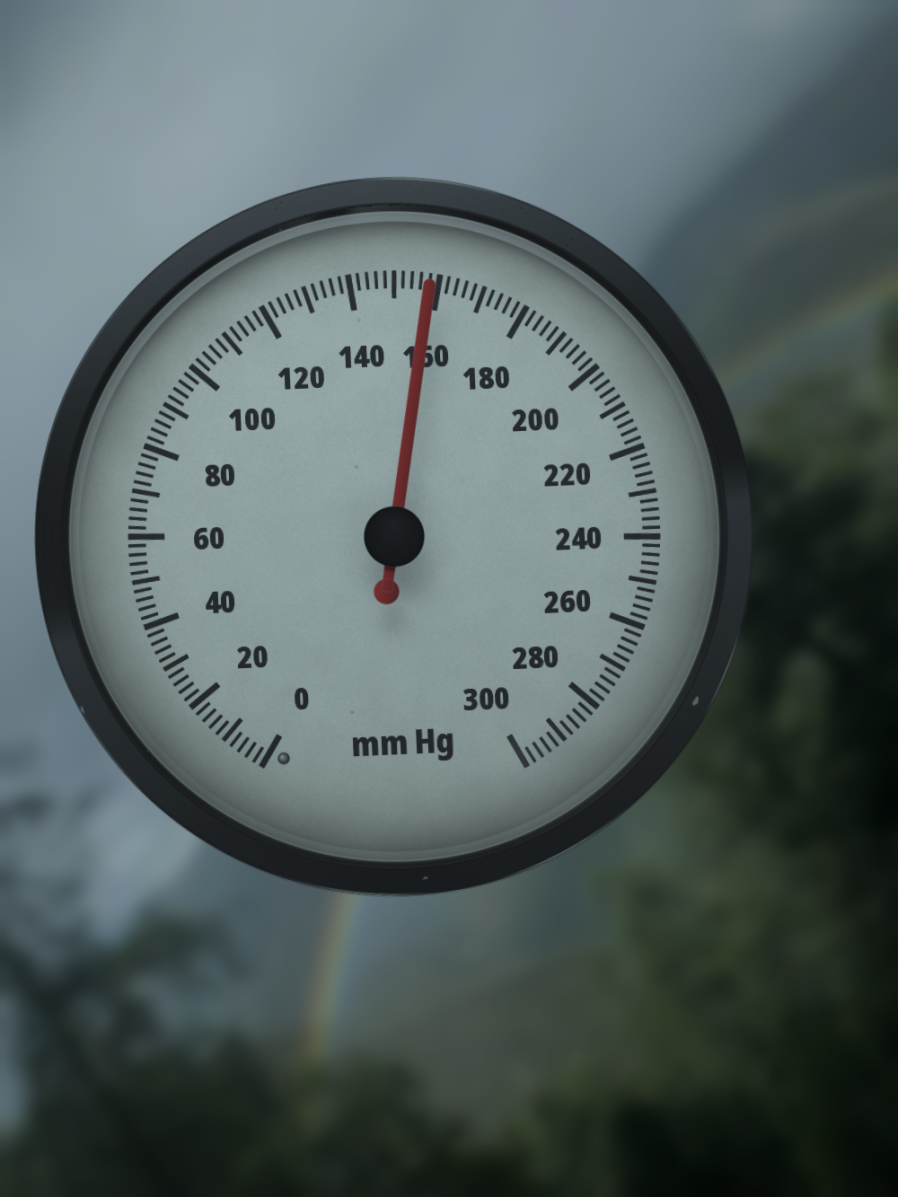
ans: {"value": 158, "unit": "mmHg"}
